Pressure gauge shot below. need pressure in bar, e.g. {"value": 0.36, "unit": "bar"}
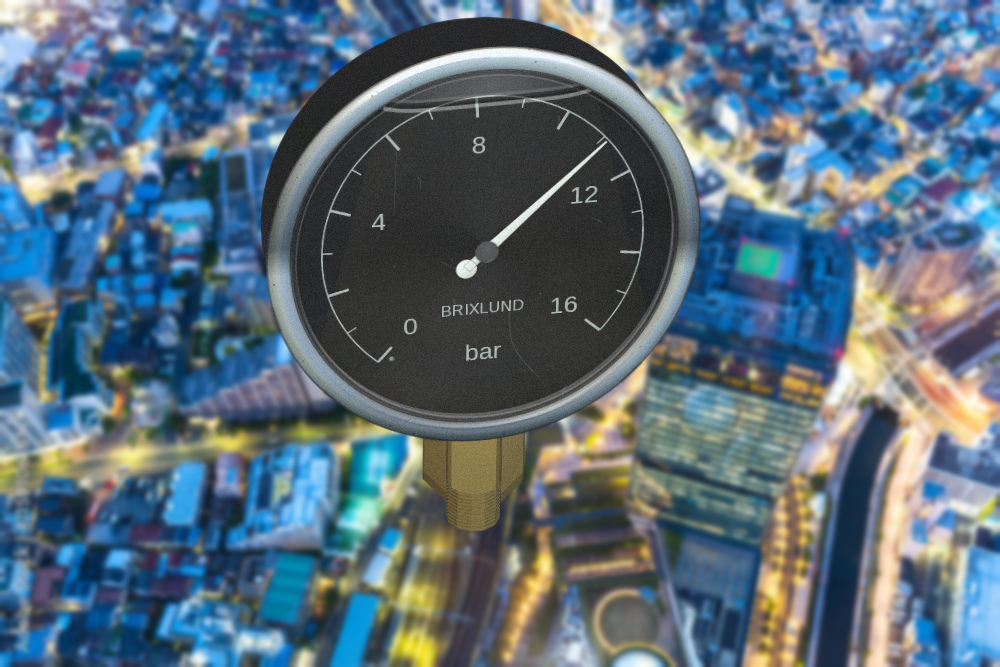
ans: {"value": 11, "unit": "bar"}
